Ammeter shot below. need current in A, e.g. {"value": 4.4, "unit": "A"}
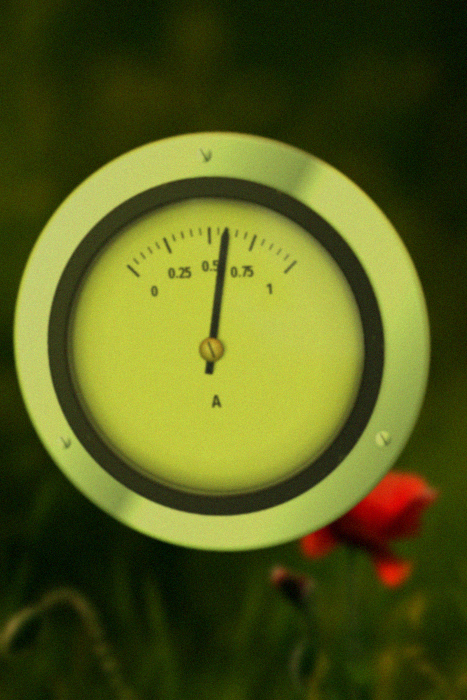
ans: {"value": 0.6, "unit": "A"}
